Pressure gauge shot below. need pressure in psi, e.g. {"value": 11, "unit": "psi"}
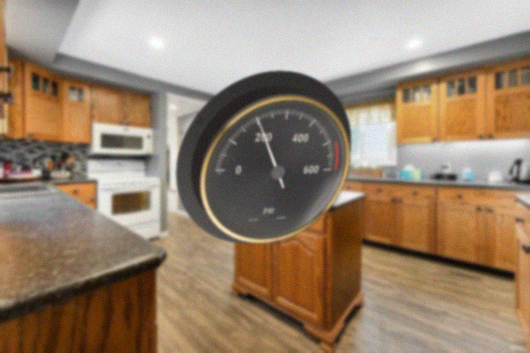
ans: {"value": 200, "unit": "psi"}
